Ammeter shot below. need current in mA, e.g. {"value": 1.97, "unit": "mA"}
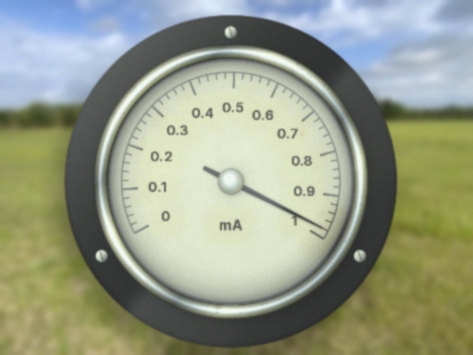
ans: {"value": 0.98, "unit": "mA"}
